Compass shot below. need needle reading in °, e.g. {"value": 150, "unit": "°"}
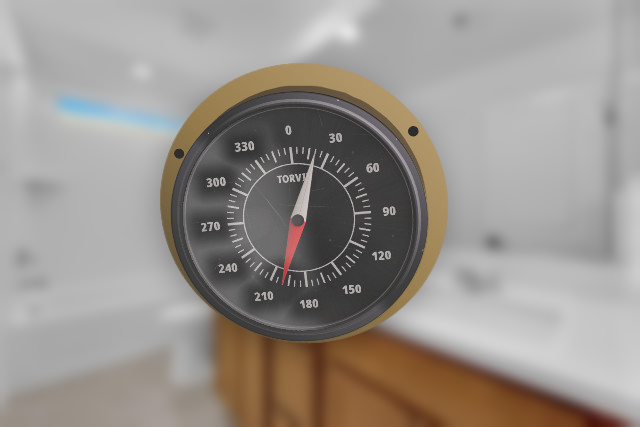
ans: {"value": 200, "unit": "°"}
